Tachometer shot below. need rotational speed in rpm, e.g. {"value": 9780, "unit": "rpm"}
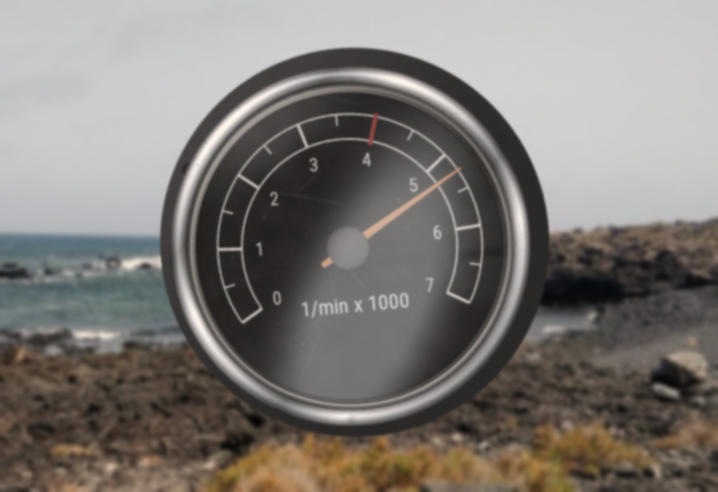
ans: {"value": 5250, "unit": "rpm"}
